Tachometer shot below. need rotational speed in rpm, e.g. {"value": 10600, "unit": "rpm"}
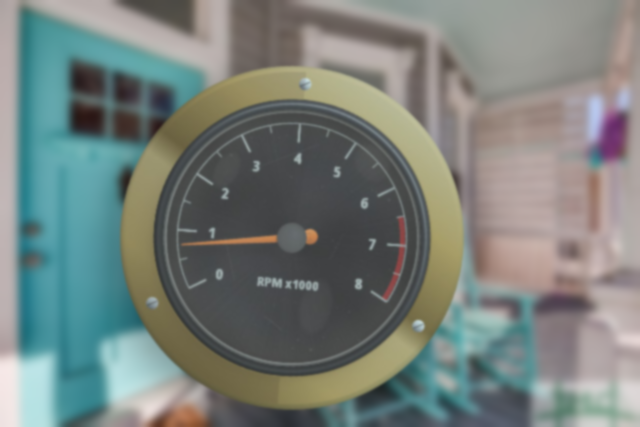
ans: {"value": 750, "unit": "rpm"}
